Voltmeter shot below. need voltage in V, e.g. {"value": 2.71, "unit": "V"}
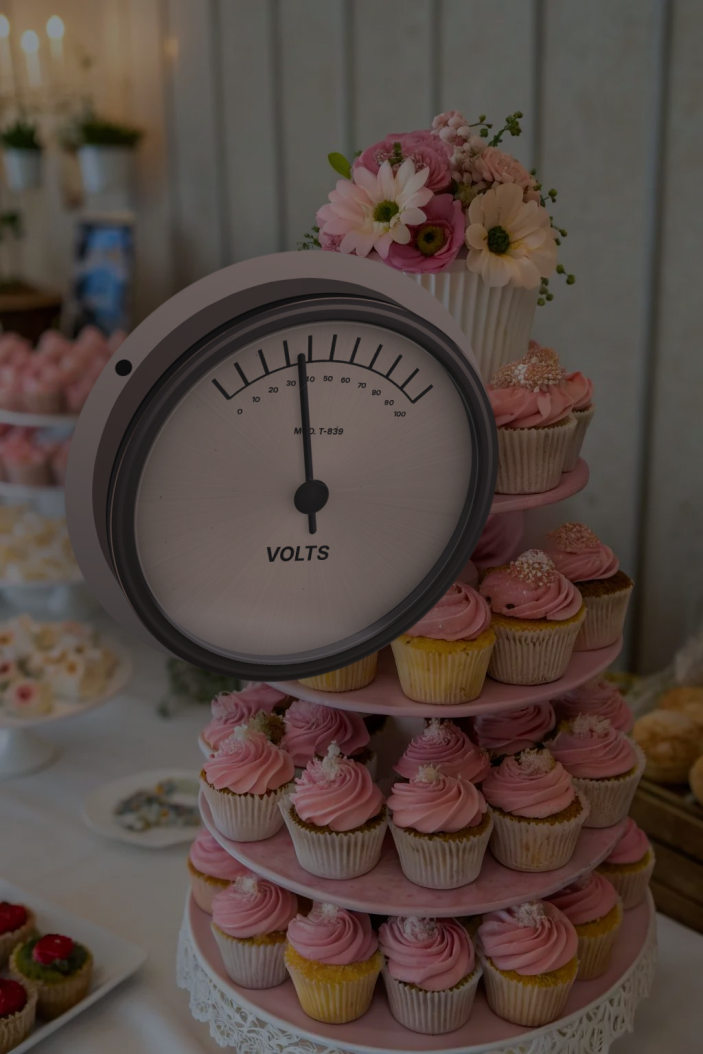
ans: {"value": 35, "unit": "V"}
